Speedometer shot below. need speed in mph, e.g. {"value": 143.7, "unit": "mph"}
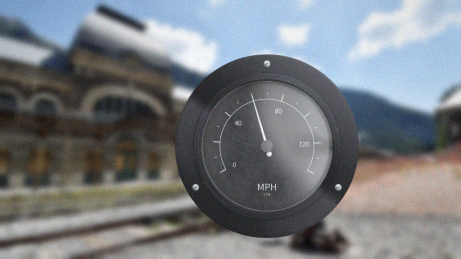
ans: {"value": 60, "unit": "mph"}
